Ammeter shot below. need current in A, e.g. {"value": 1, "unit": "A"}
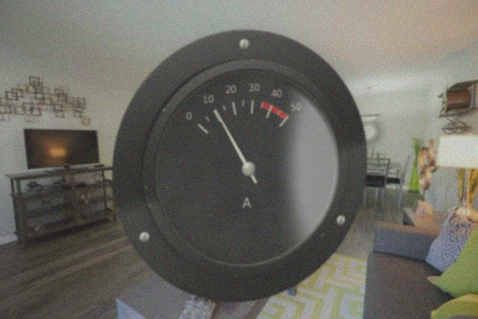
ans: {"value": 10, "unit": "A"}
